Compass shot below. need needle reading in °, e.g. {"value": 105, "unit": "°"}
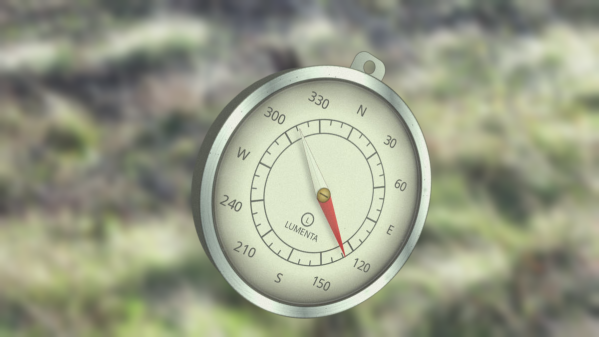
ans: {"value": 130, "unit": "°"}
